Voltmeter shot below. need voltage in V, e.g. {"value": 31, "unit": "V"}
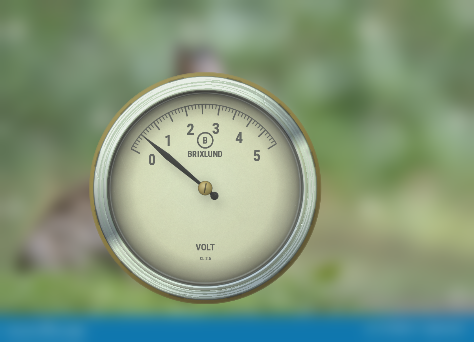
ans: {"value": 0.5, "unit": "V"}
